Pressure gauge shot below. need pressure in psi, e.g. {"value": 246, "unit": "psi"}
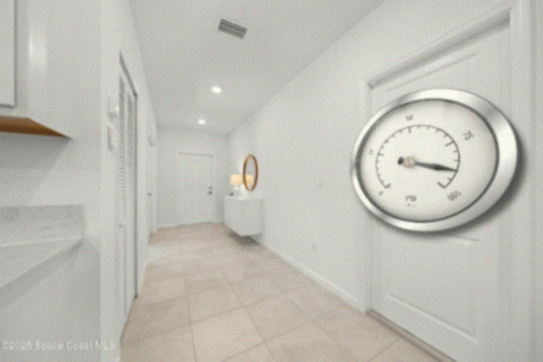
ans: {"value": 90, "unit": "psi"}
